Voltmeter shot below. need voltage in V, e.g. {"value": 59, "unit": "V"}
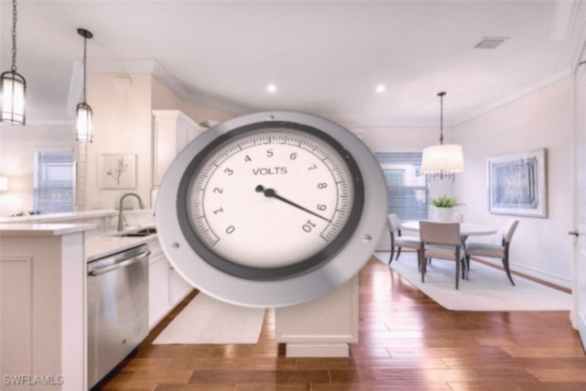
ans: {"value": 9.5, "unit": "V"}
